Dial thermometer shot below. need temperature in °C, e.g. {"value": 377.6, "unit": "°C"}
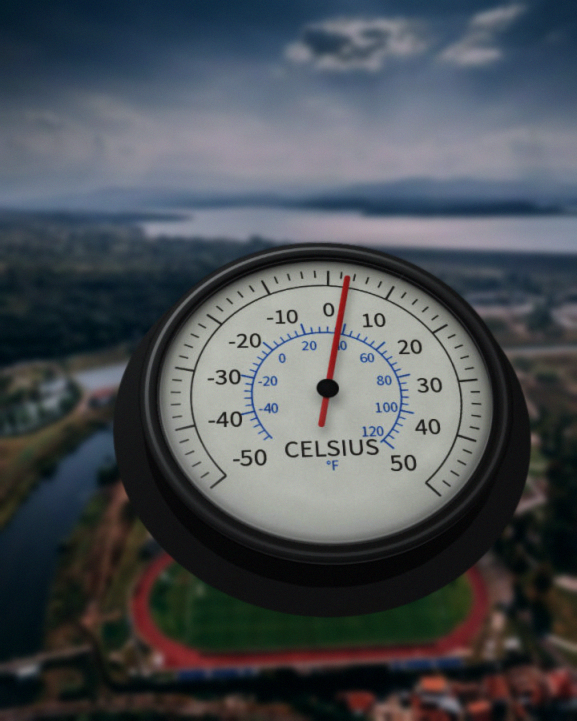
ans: {"value": 3, "unit": "°C"}
